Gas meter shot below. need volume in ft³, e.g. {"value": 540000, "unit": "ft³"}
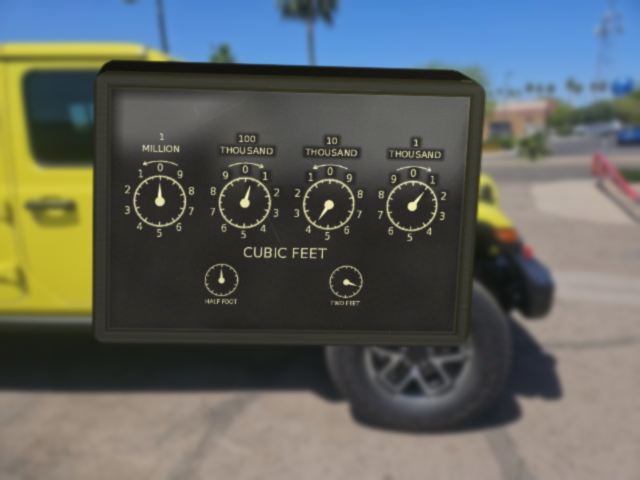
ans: {"value": 4100, "unit": "ft³"}
